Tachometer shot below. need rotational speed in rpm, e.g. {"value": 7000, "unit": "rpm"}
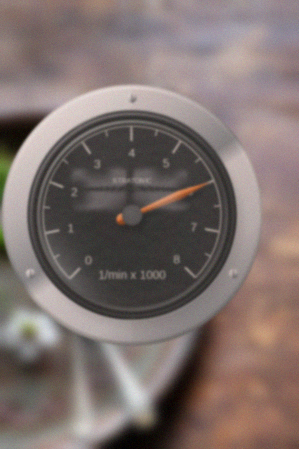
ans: {"value": 6000, "unit": "rpm"}
